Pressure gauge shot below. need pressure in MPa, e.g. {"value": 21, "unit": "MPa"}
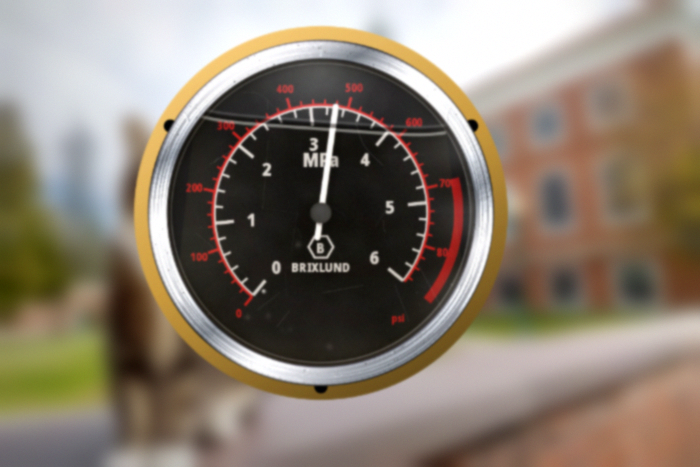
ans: {"value": 3.3, "unit": "MPa"}
